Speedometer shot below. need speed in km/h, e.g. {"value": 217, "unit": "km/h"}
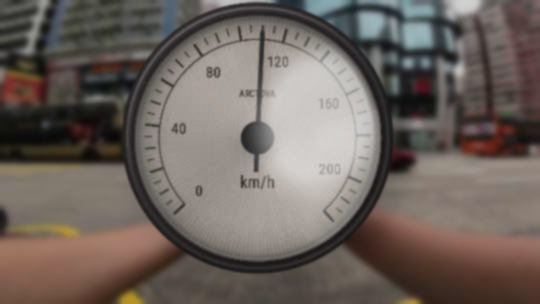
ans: {"value": 110, "unit": "km/h"}
